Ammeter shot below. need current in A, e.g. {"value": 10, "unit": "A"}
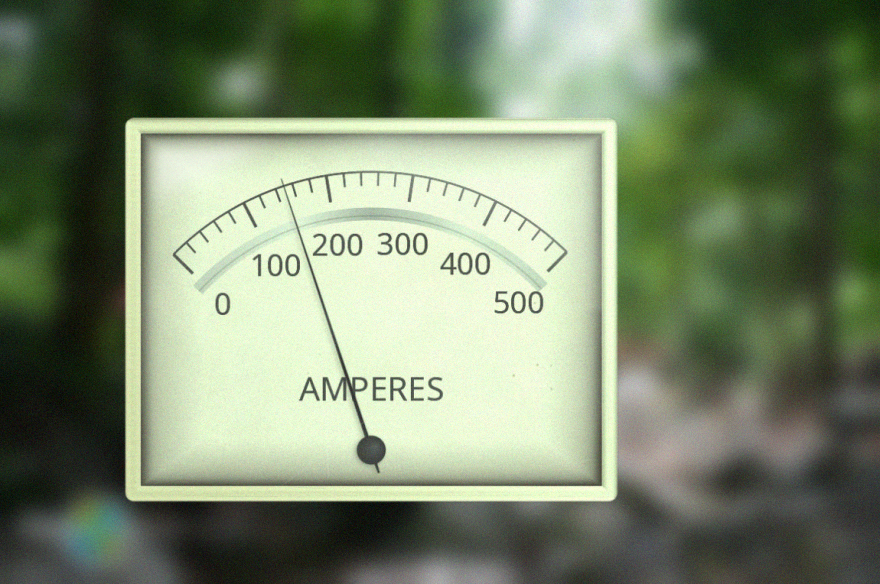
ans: {"value": 150, "unit": "A"}
